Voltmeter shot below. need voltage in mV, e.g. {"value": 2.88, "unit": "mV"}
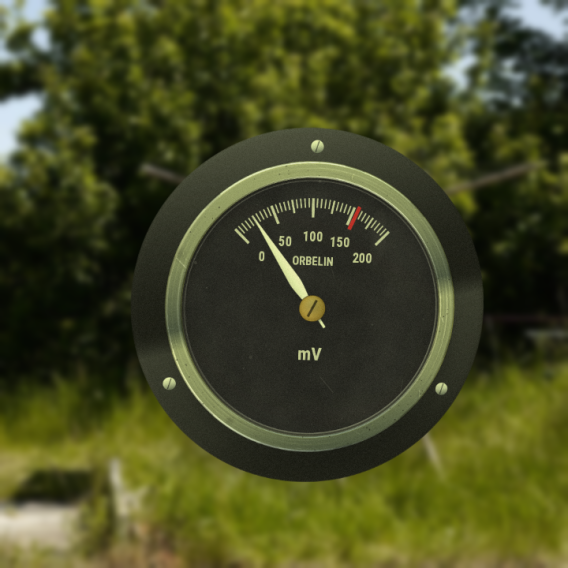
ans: {"value": 25, "unit": "mV"}
